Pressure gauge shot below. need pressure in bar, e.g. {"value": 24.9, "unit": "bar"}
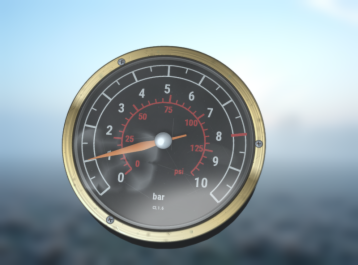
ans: {"value": 1, "unit": "bar"}
